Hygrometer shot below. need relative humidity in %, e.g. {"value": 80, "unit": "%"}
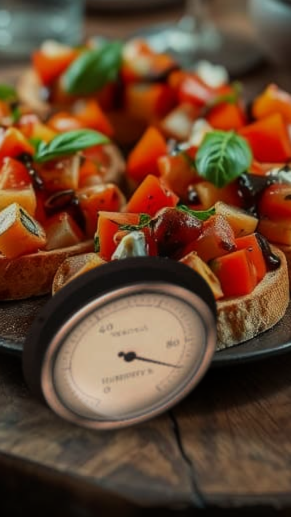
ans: {"value": 90, "unit": "%"}
